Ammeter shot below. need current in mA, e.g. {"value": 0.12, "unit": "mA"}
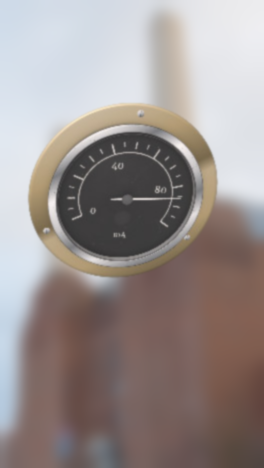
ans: {"value": 85, "unit": "mA"}
